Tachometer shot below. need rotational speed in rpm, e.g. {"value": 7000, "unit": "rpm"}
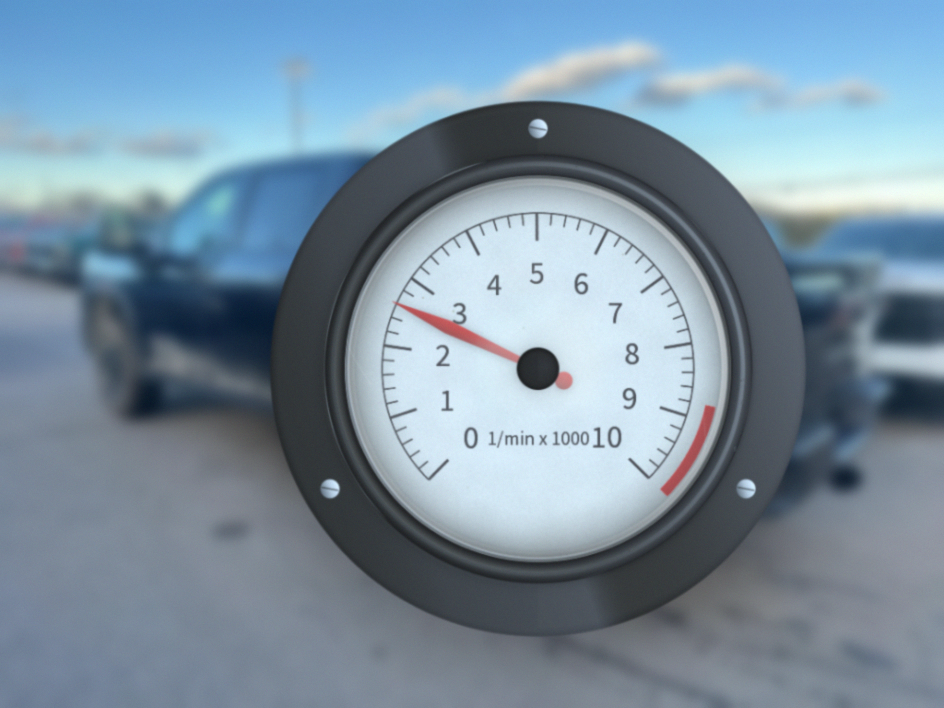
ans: {"value": 2600, "unit": "rpm"}
